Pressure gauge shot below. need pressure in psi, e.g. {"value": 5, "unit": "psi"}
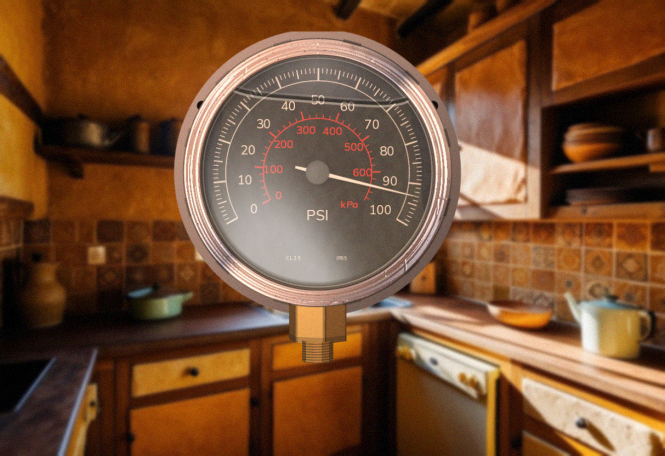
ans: {"value": 93, "unit": "psi"}
